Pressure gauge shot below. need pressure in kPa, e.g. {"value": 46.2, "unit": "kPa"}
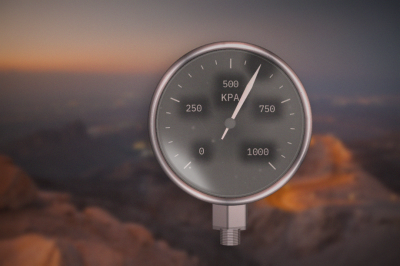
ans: {"value": 600, "unit": "kPa"}
